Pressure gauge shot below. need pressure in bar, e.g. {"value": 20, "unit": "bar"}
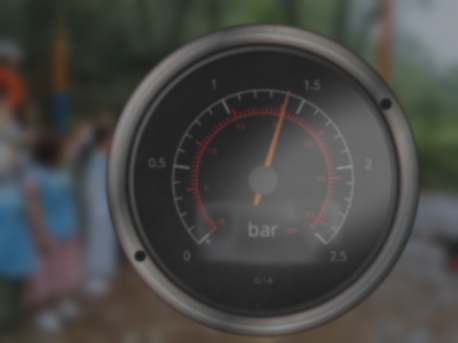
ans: {"value": 1.4, "unit": "bar"}
